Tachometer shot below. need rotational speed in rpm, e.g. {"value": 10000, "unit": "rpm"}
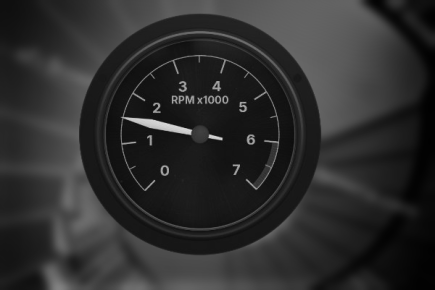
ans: {"value": 1500, "unit": "rpm"}
